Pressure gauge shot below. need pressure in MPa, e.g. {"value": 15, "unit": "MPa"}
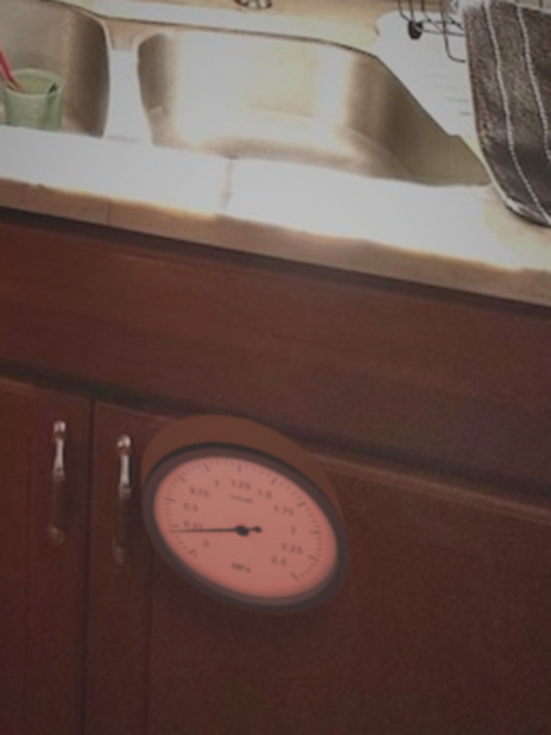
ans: {"value": 0.25, "unit": "MPa"}
